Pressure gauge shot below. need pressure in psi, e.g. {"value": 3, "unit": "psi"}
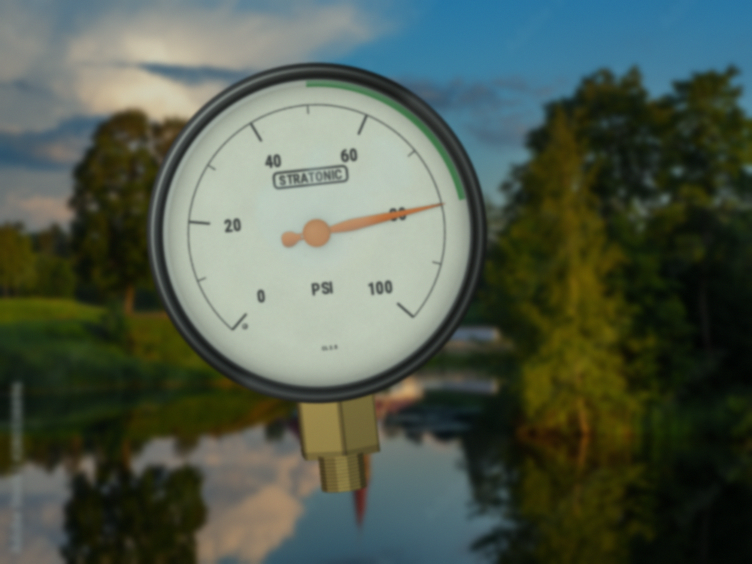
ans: {"value": 80, "unit": "psi"}
